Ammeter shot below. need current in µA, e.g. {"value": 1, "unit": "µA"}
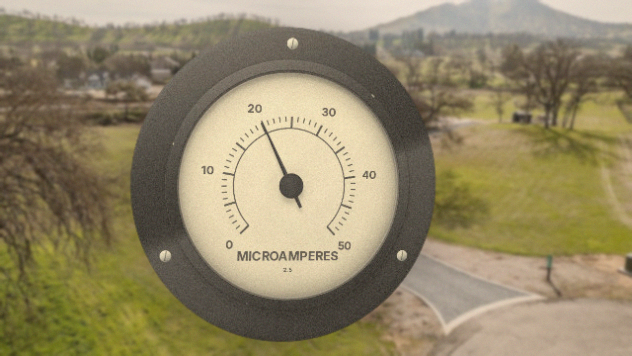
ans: {"value": 20, "unit": "µA"}
